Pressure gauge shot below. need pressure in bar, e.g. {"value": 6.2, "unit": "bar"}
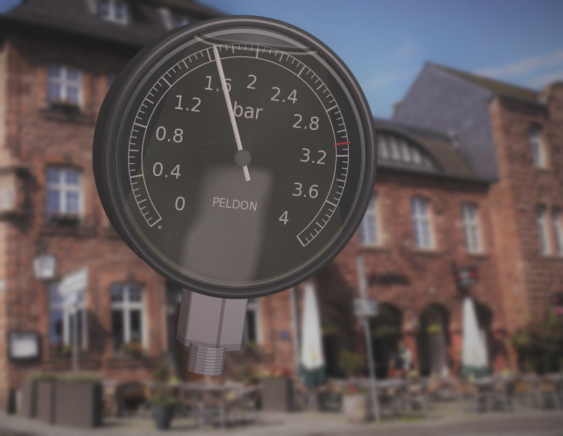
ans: {"value": 1.65, "unit": "bar"}
